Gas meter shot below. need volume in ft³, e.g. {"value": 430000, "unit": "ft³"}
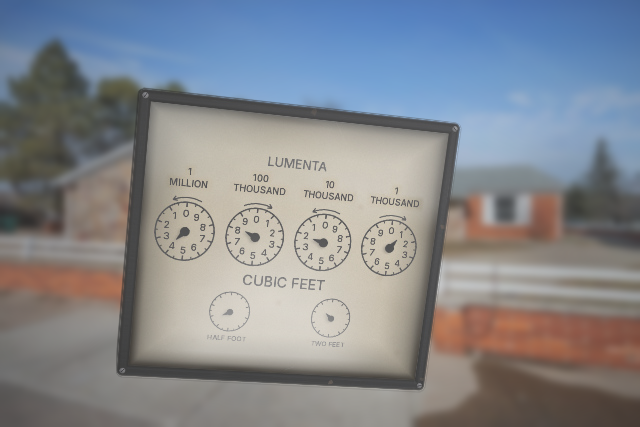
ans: {"value": 382100, "unit": "ft³"}
